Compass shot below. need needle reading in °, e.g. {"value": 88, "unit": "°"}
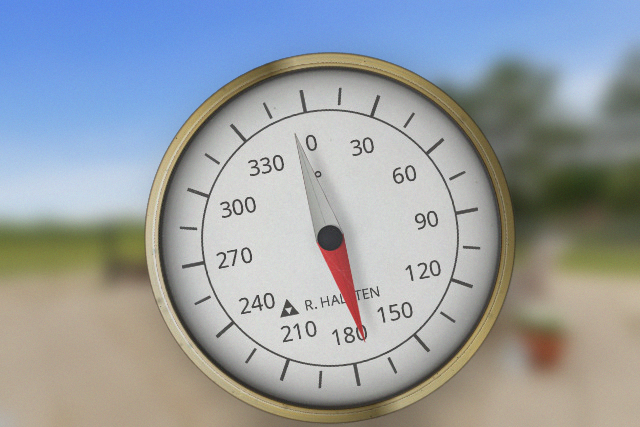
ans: {"value": 172.5, "unit": "°"}
